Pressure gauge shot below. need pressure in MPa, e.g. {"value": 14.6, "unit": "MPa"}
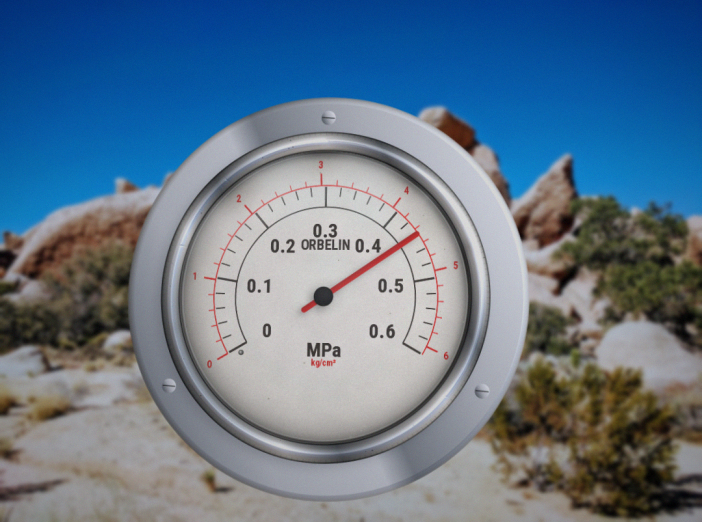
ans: {"value": 0.44, "unit": "MPa"}
